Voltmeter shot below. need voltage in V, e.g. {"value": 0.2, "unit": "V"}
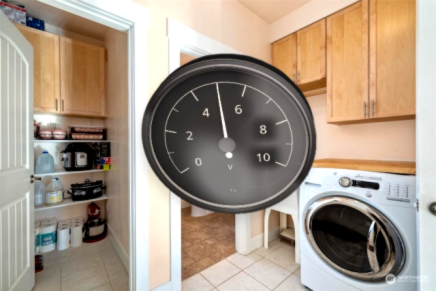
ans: {"value": 5, "unit": "V"}
